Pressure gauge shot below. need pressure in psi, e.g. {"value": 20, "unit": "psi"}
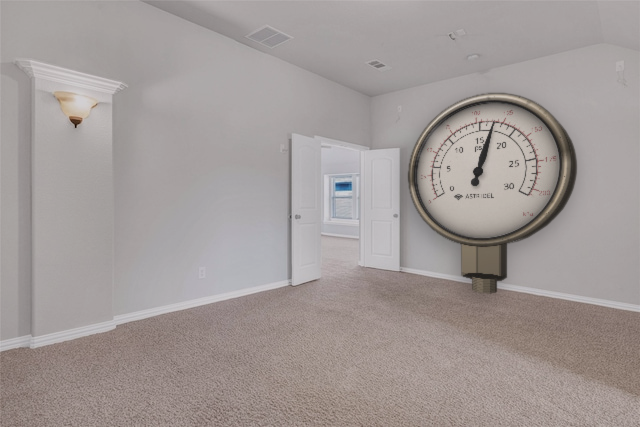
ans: {"value": 17, "unit": "psi"}
